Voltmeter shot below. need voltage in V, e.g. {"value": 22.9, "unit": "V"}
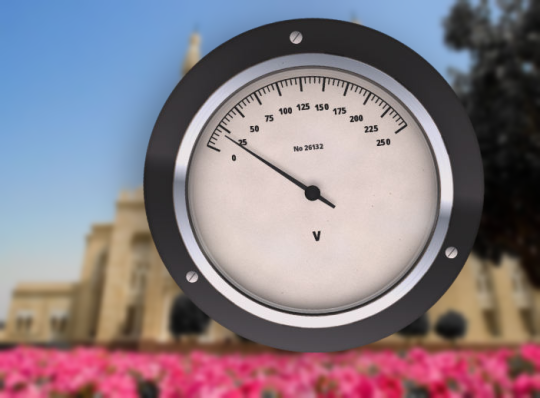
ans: {"value": 20, "unit": "V"}
